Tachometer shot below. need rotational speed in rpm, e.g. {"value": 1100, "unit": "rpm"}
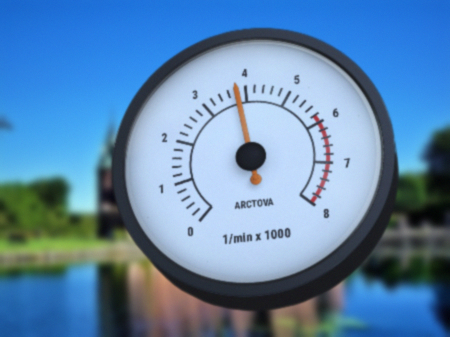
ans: {"value": 3800, "unit": "rpm"}
